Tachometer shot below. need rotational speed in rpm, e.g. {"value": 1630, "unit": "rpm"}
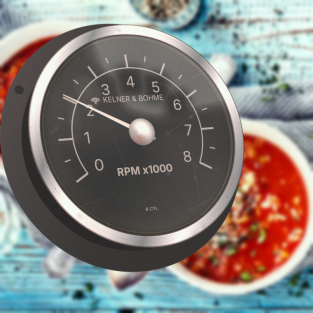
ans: {"value": 2000, "unit": "rpm"}
